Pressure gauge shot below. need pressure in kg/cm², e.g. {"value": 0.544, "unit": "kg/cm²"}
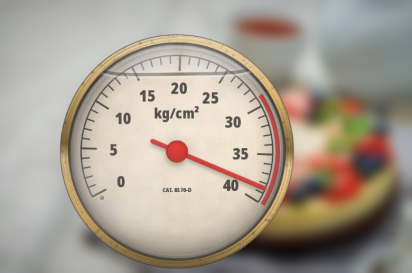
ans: {"value": 38.5, "unit": "kg/cm²"}
